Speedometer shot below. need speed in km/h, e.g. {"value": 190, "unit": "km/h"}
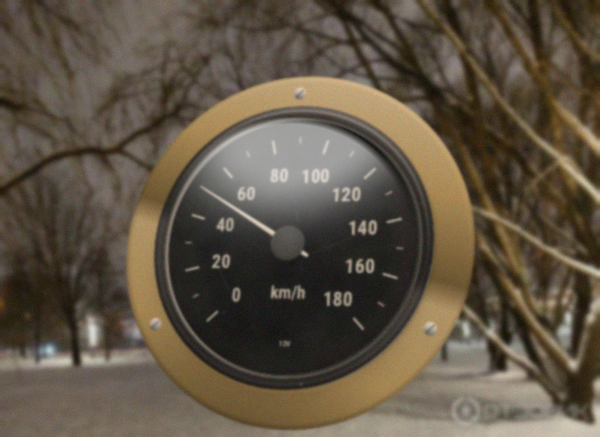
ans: {"value": 50, "unit": "km/h"}
